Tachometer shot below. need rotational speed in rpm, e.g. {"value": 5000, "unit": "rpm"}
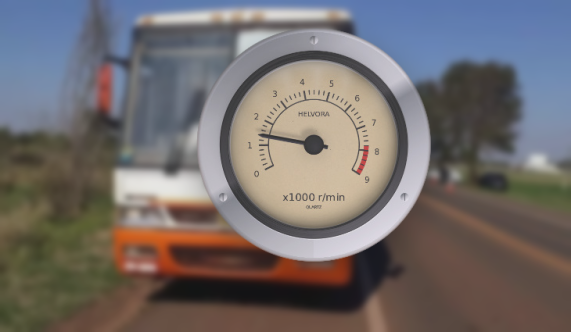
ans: {"value": 1400, "unit": "rpm"}
